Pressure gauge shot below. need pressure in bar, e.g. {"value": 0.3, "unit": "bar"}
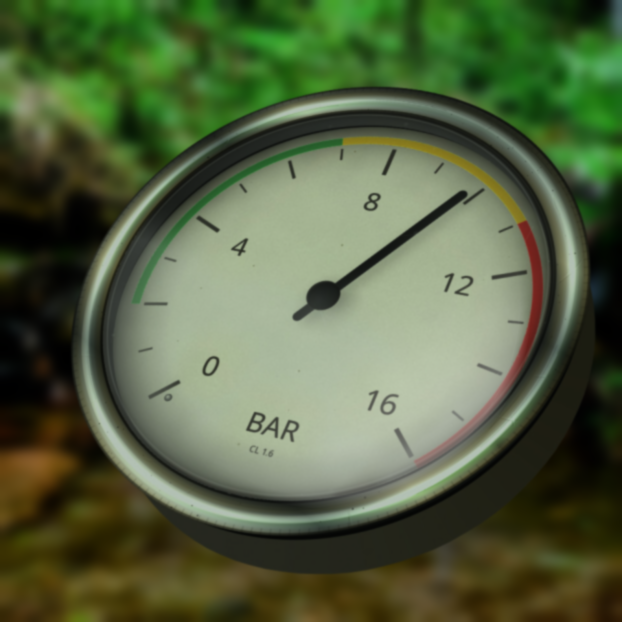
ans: {"value": 10, "unit": "bar"}
